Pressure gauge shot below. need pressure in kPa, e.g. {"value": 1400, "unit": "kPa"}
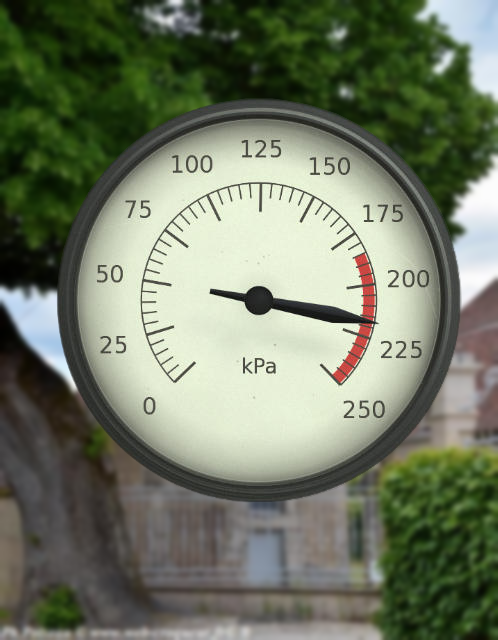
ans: {"value": 217.5, "unit": "kPa"}
